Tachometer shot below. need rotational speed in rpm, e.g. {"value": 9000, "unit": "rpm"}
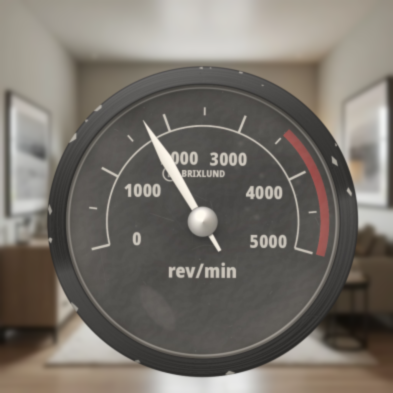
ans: {"value": 1750, "unit": "rpm"}
